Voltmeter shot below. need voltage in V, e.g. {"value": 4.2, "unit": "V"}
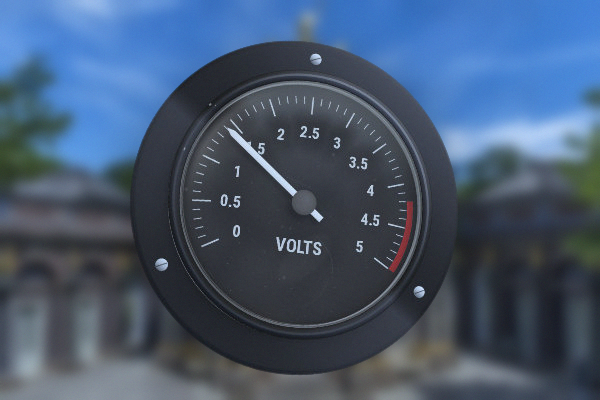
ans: {"value": 1.4, "unit": "V"}
